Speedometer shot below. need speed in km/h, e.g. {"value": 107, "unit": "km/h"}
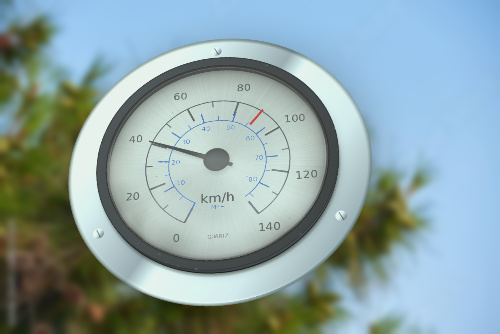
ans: {"value": 40, "unit": "km/h"}
